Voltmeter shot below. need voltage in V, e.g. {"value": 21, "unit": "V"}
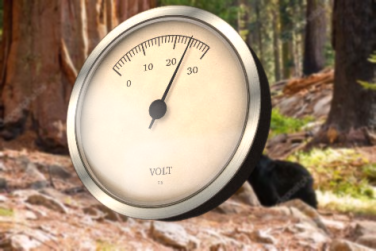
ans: {"value": 25, "unit": "V"}
